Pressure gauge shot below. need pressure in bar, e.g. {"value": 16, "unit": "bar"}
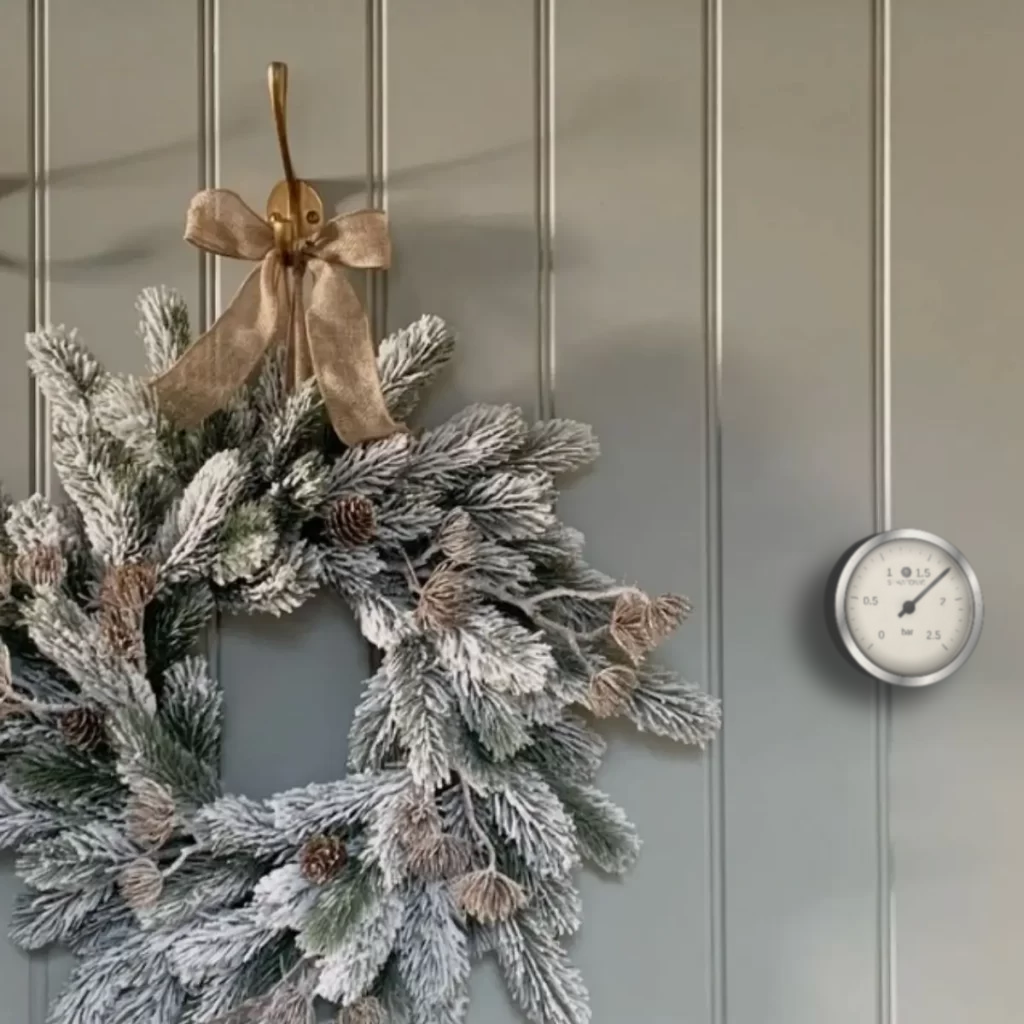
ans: {"value": 1.7, "unit": "bar"}
